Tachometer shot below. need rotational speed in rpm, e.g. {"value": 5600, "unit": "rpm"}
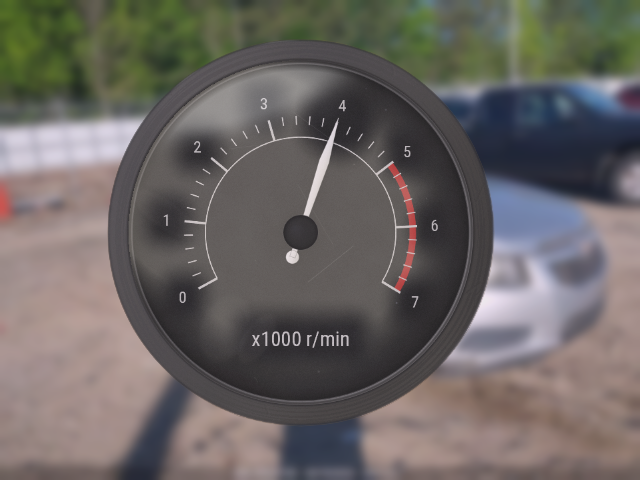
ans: {"value": 4000, "unit": "rpm"}
